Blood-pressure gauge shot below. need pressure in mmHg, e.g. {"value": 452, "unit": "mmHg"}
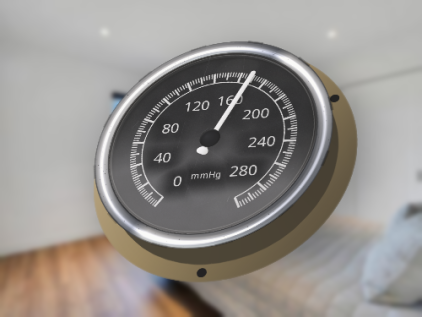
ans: {"value": 170, "unit": "mmHg"}
